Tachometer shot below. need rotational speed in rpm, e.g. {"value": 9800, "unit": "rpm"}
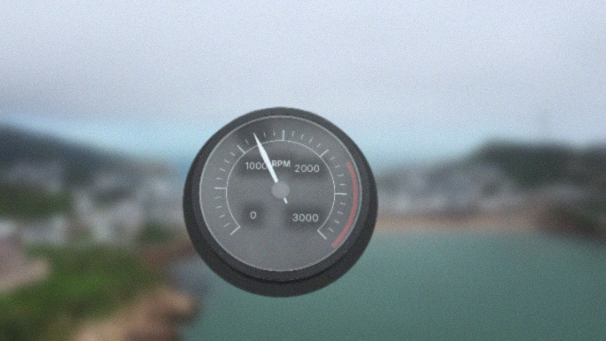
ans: {"value": 1200, "unit": "rpm"}
